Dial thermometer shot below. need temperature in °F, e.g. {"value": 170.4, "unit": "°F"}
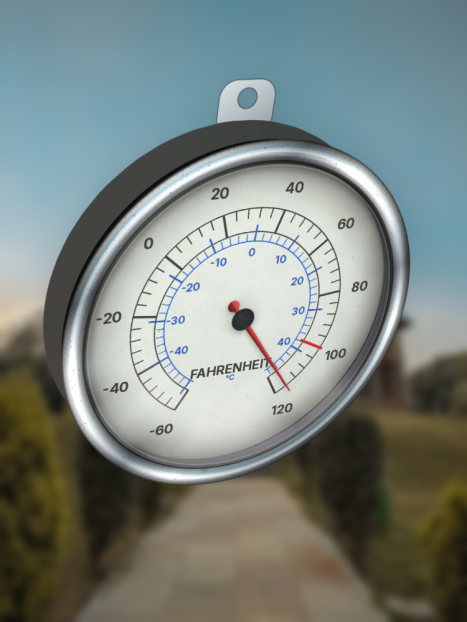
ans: {"value": 116, "unit": "°F"}
